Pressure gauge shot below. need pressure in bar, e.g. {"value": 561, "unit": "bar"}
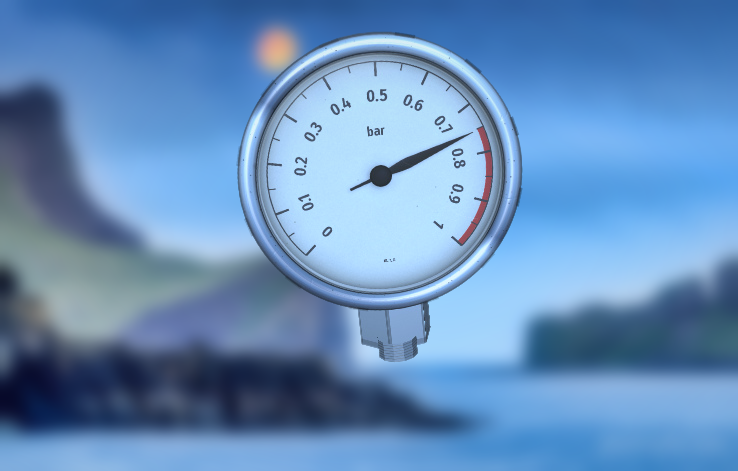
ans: {"value": 0.75, "unit": "bar"}
